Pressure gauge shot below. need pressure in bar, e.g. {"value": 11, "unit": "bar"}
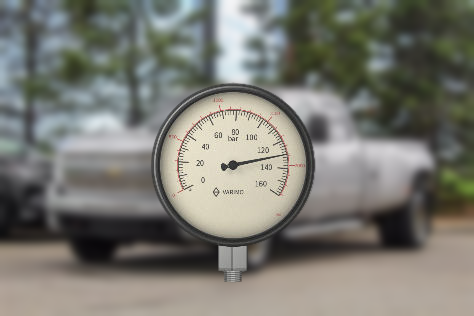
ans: {"value": 130, "unit": "bar"}
